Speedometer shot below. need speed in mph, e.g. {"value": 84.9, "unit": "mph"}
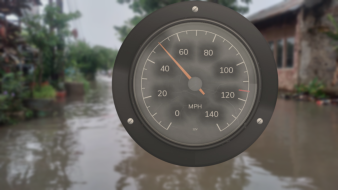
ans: {"value": 50, "unit": "mph"}
